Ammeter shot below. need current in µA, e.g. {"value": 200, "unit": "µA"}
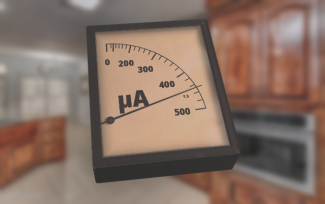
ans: {"value": 450, "unit": "µA"}
